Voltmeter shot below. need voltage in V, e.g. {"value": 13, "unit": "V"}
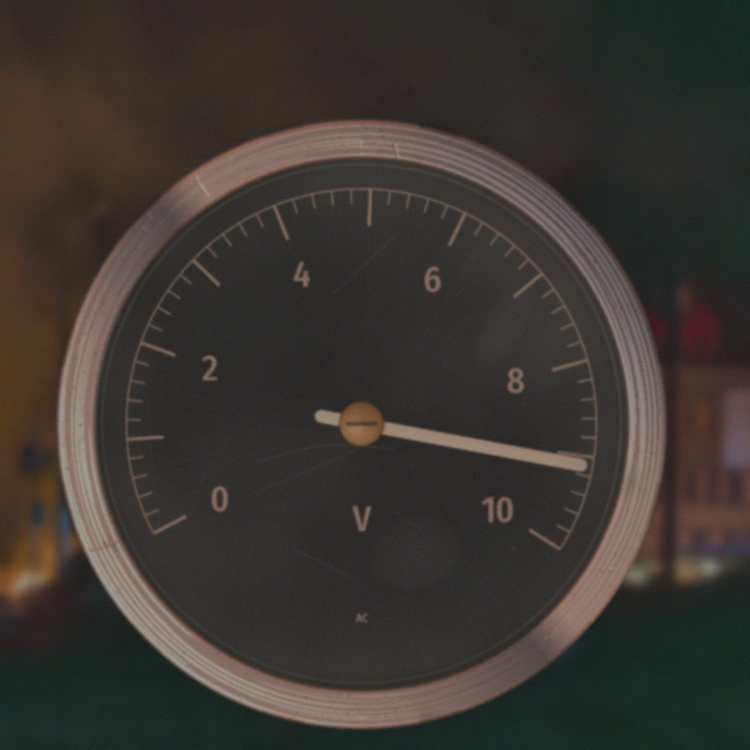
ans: {"value": 9.1, "unit": "V"}
